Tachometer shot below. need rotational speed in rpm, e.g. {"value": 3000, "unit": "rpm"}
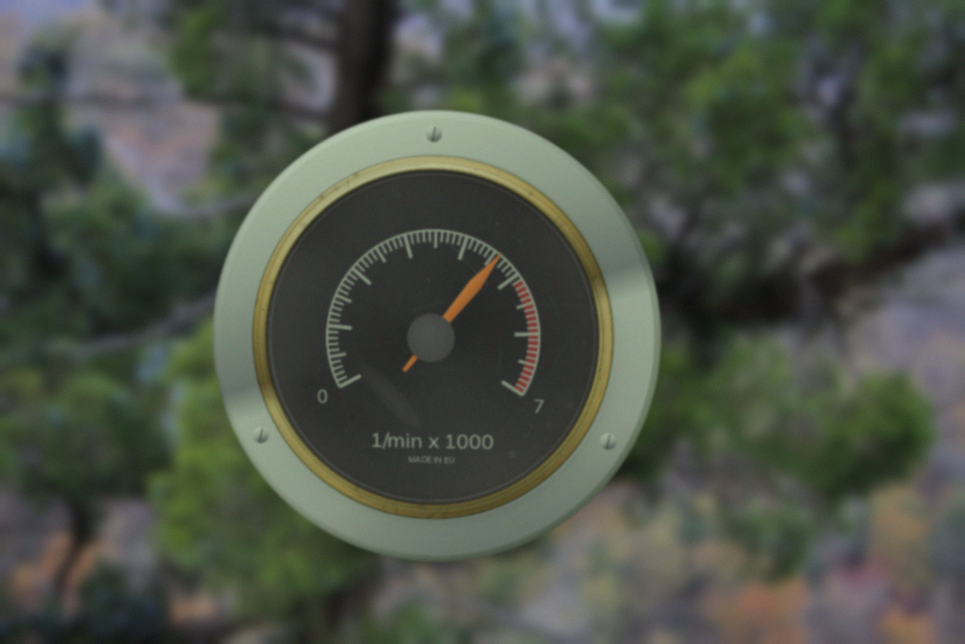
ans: {"value": 4600, "unit": "rpm"}
